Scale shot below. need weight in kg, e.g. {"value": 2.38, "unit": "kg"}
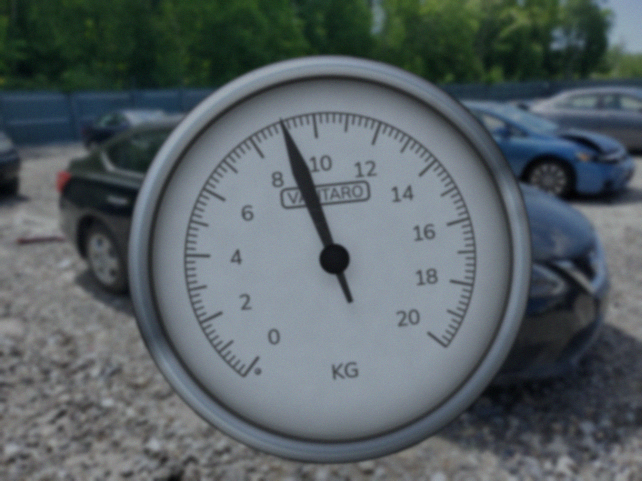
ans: {"value": 9, "unit": "kg"}
